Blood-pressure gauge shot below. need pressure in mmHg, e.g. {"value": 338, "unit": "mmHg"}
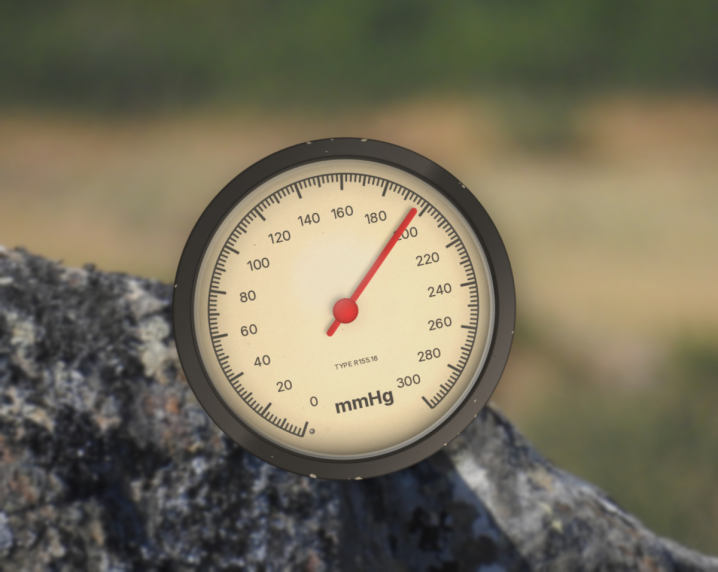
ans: {"value": 196, "unit": "mmHg"}
